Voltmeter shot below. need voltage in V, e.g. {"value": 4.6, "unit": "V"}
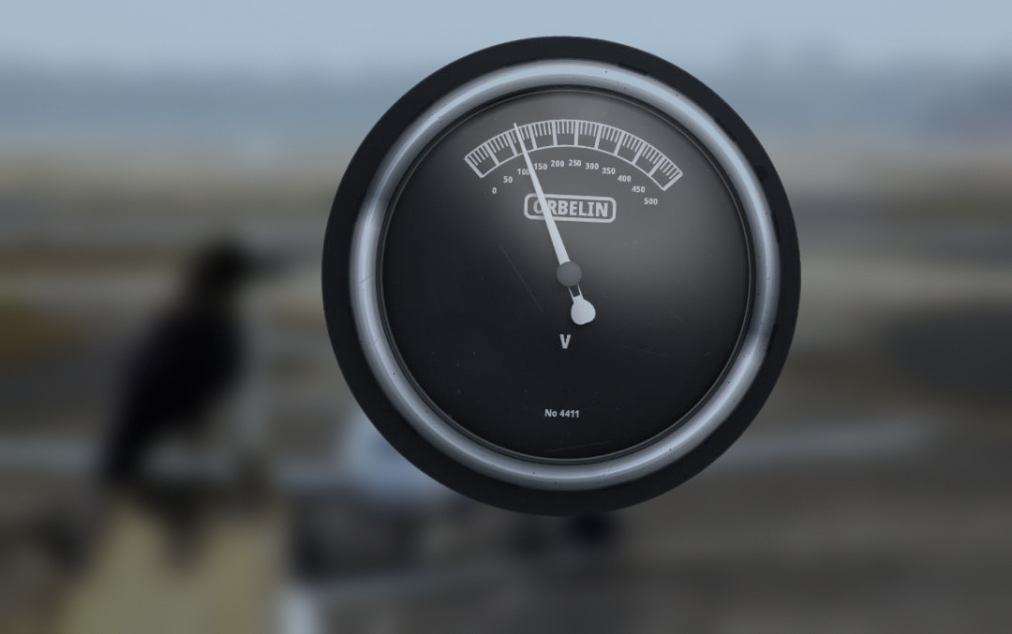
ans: {"value": 120, "unit": "V"}
